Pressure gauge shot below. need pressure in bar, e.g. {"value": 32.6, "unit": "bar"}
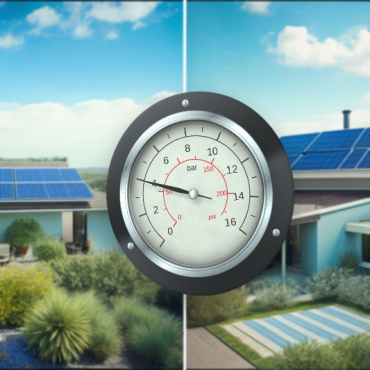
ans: {"value": 4, "unit": "bar"}
